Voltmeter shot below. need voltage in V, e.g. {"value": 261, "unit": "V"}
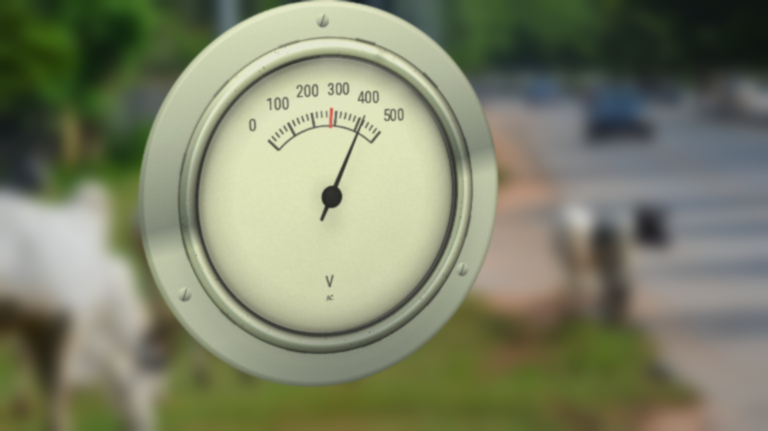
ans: {"value": 400, "unit": "V"}
